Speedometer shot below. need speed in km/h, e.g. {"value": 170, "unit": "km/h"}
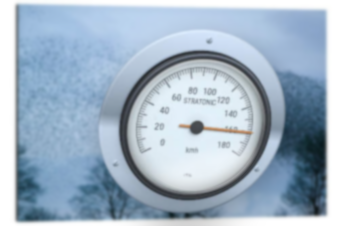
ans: {"value": 160, "unit": "km/h"}
